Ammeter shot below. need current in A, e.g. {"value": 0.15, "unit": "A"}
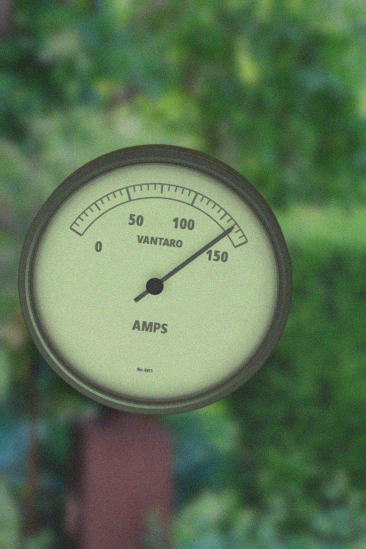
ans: {"value": 135, "unit": "A"}
